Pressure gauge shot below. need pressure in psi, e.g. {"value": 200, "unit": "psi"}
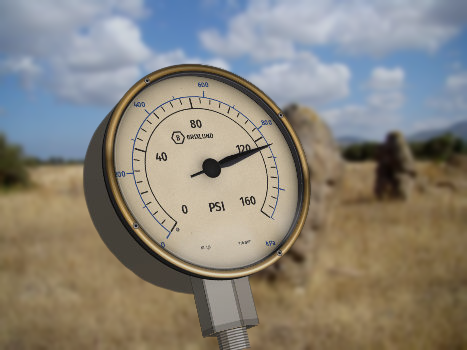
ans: {"value": 125, "unit": "psi"}
